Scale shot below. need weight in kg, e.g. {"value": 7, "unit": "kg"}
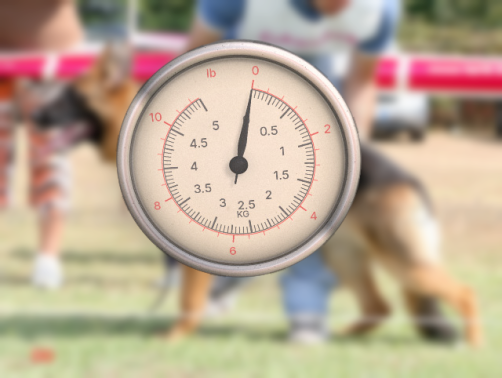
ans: {"value": 0, "unit": "kg"}
